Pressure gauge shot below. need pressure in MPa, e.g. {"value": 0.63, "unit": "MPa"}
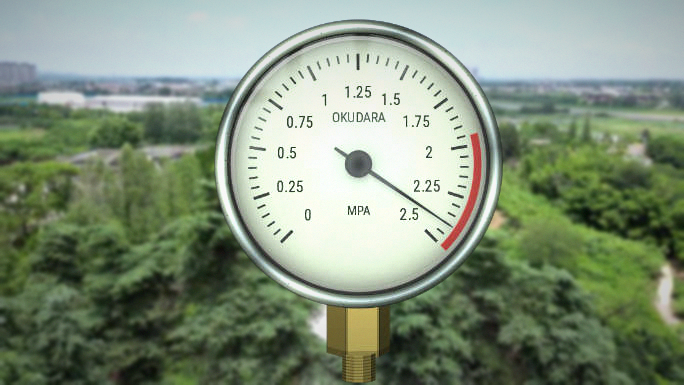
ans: {"value": 2.4, "unit": "MPa"}
